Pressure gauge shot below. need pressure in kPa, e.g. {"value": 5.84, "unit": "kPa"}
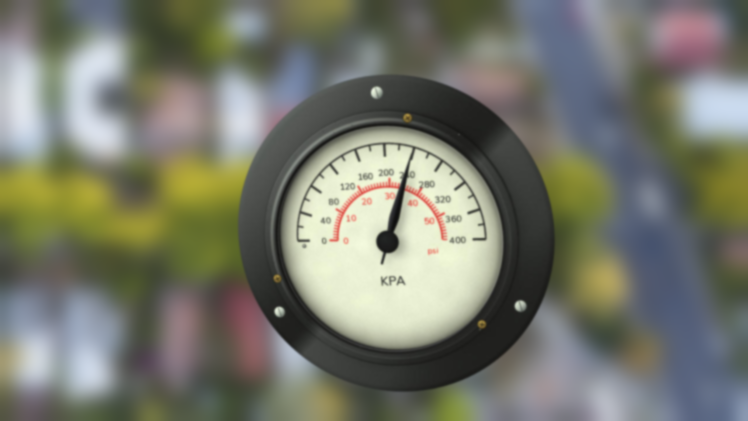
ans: {"value": 240, "unit": "kPa"}
